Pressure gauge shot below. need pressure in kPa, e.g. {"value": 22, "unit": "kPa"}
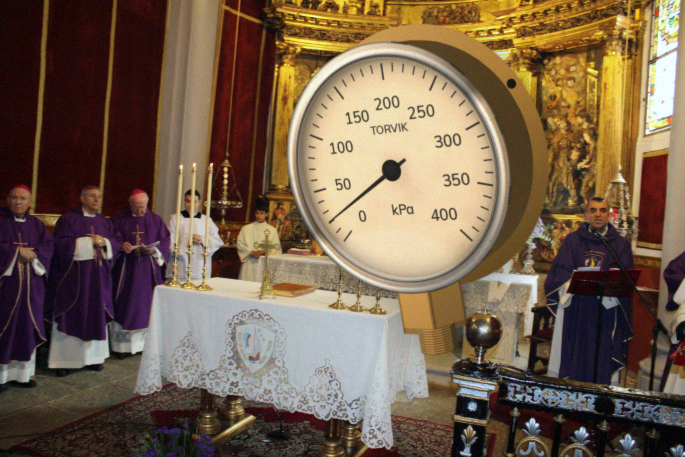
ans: {"value": 20, "unit": "kPa"}
